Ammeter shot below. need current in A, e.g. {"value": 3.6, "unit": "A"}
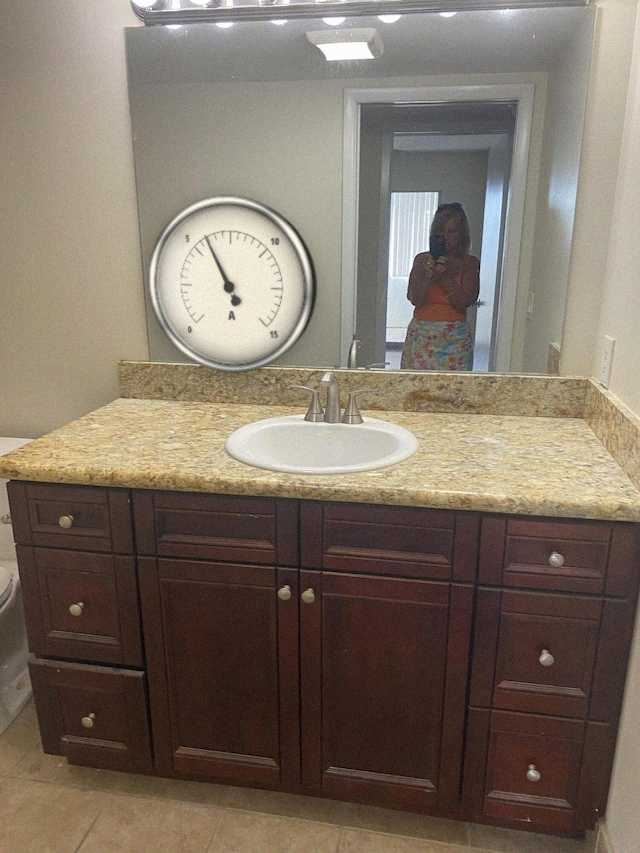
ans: {"value": 6, "unit": "A"}
